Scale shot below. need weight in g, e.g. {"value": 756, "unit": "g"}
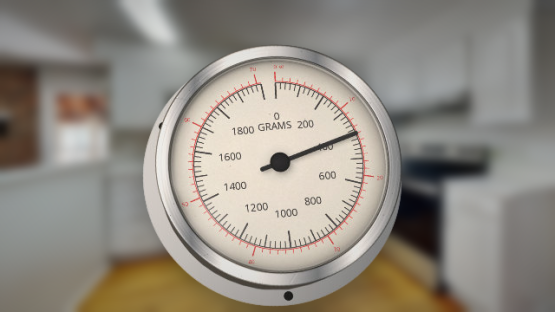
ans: {"value": 400, "unit": "g"}
